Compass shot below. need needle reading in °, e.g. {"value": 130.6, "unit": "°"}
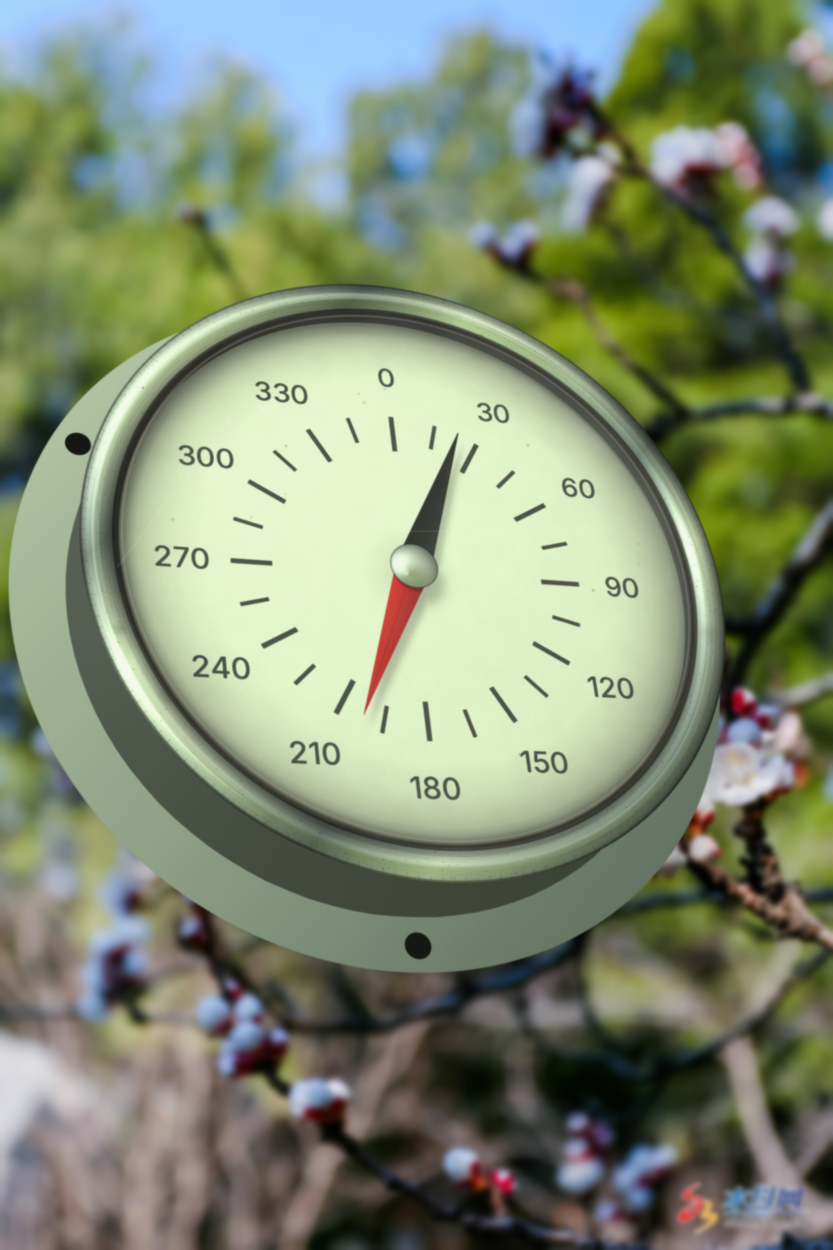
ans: {"value": 202.5, "unit": "°"}
